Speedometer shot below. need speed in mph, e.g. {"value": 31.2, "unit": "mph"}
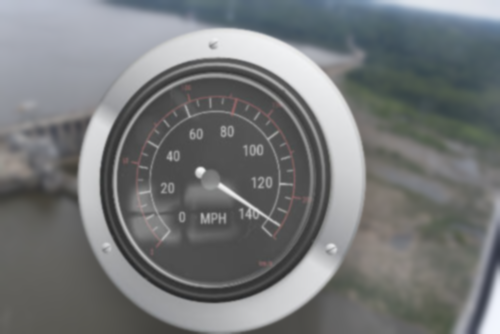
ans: {"value": 135, "unit": "mph"}
